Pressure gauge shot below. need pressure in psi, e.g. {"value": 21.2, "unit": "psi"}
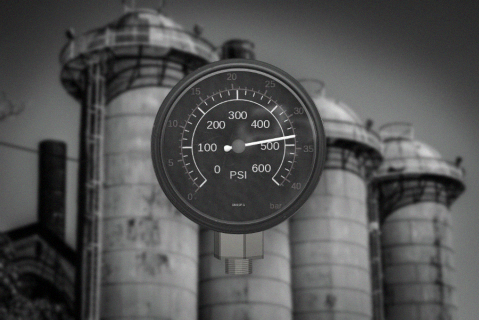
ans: {"value": 480, "unit": "psi"}
